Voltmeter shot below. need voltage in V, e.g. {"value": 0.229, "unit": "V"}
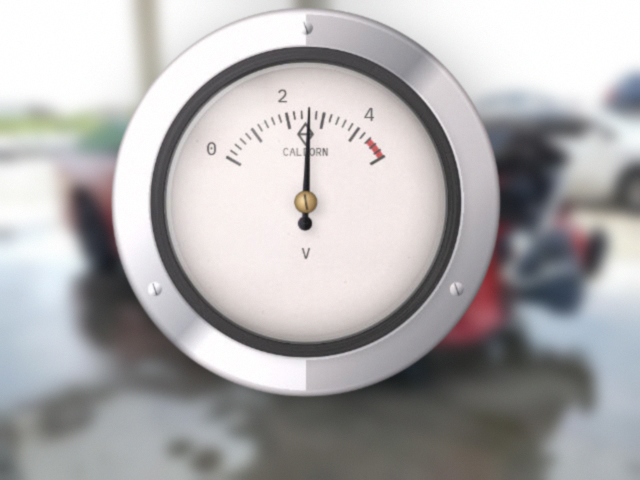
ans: {"value": 2.6, "unit": "V"}
